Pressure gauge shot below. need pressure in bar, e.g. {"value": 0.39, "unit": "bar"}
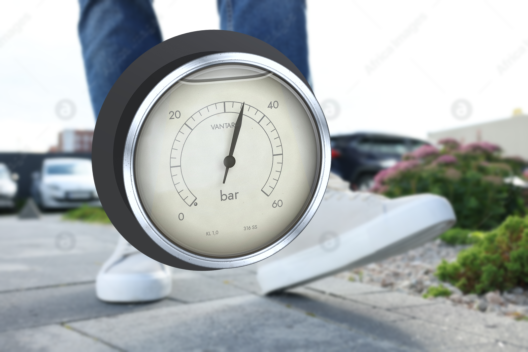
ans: {"value": 34, "unit": "bar"}
